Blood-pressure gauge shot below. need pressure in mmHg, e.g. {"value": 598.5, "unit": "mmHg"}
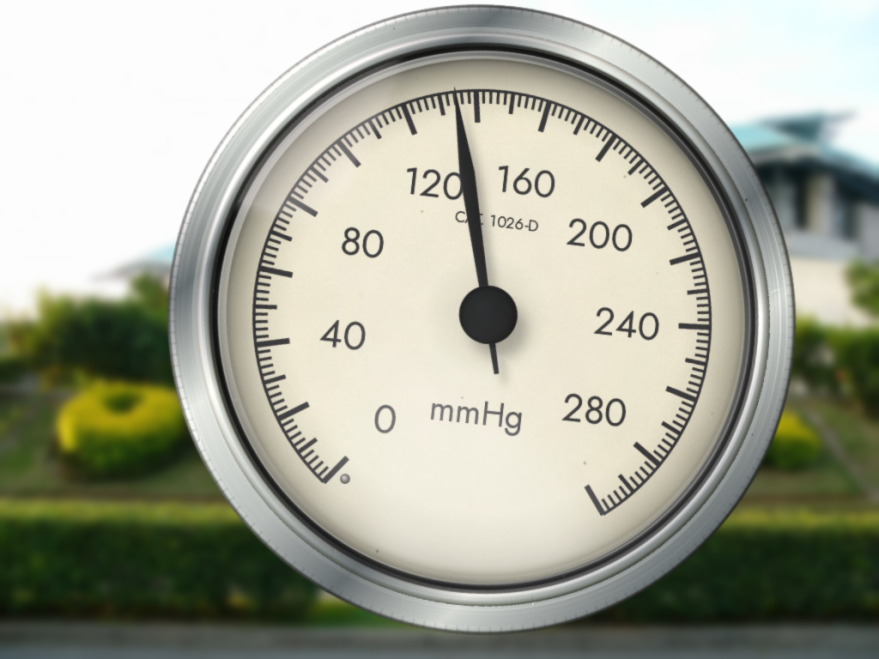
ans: {"value": 134, "unit": "mmHg"}
